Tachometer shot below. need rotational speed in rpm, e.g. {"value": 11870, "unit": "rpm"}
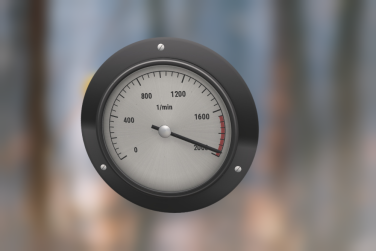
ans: {"value": 1950, "unit": "rpm"}
